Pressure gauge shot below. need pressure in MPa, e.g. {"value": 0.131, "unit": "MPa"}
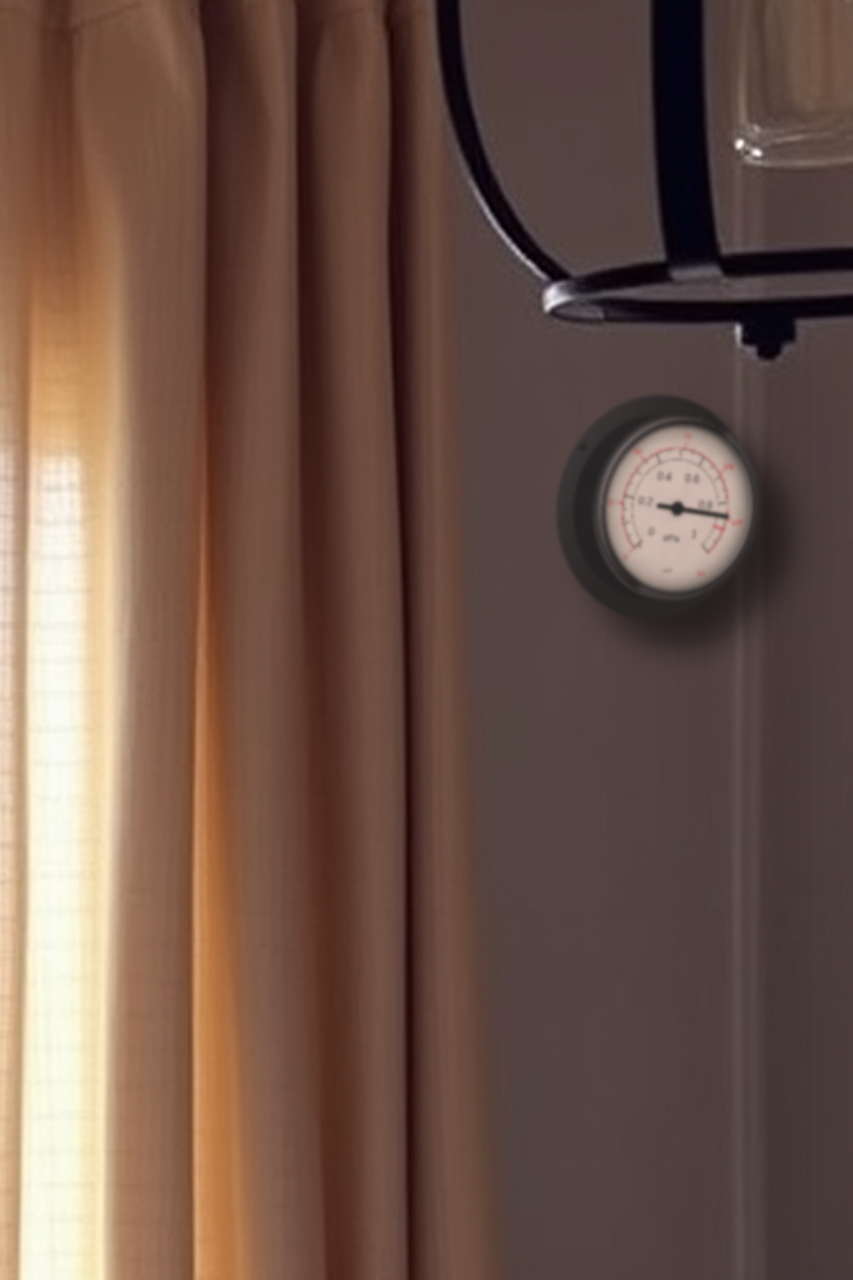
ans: {"value": 0.85, "unit": "MPa"}
